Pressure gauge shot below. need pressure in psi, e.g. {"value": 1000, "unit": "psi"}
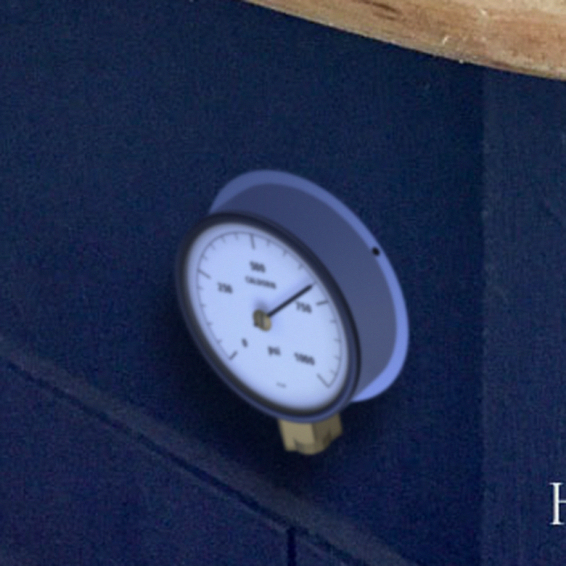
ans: {"value": 700, "unit": "psi"}
